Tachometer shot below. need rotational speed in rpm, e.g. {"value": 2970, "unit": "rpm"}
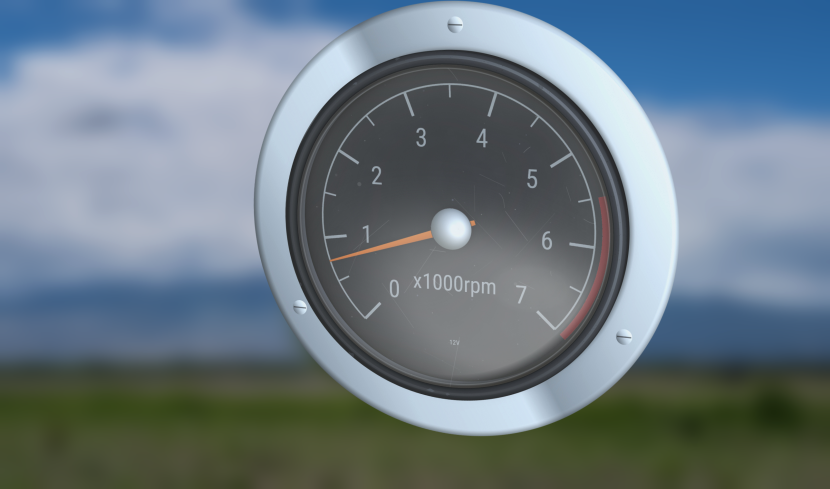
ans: {"value": 750, "unit": "rpm"}
